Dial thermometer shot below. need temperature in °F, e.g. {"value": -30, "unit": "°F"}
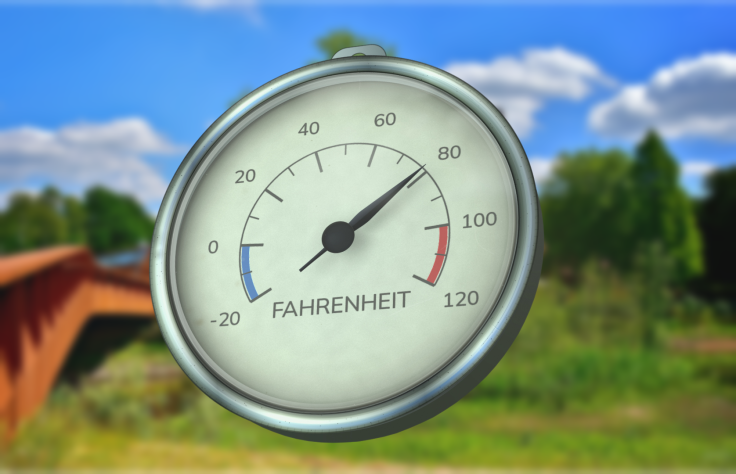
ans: {"value": 80, "unit": "°F"}
